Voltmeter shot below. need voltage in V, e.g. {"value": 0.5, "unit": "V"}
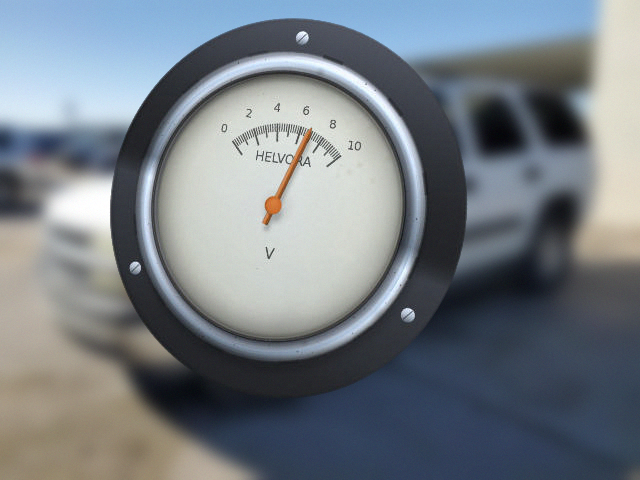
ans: {"value": 7, "unit": "V"}
